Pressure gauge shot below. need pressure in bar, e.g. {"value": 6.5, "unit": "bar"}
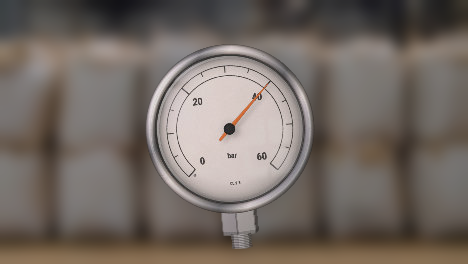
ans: {"value": 40, "unit": "bar"}
